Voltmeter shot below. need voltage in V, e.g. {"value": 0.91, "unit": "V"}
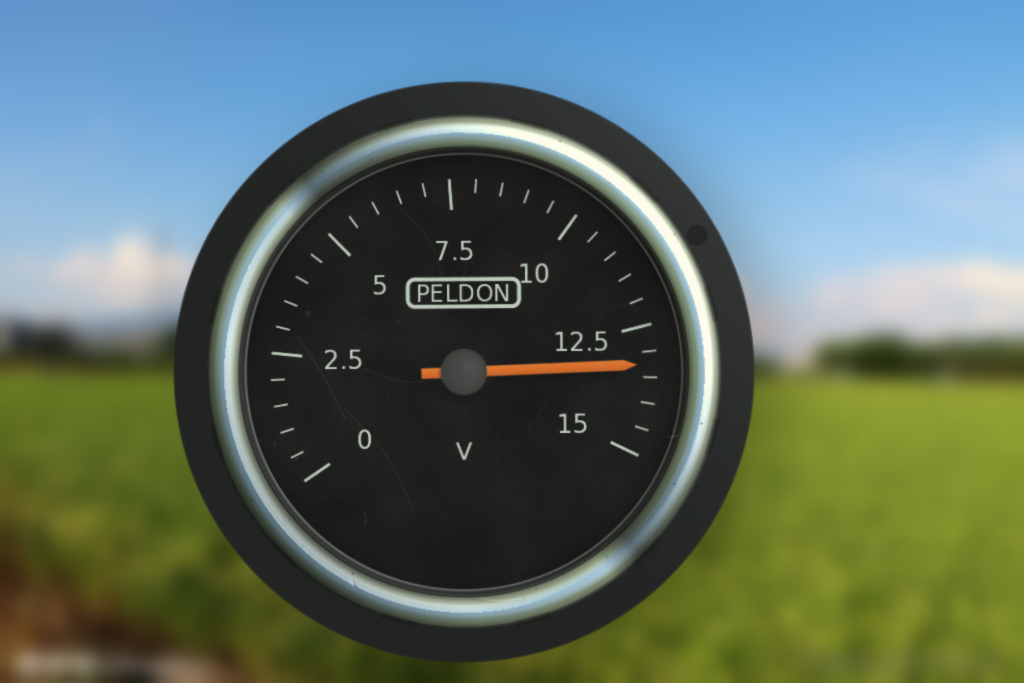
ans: {"value": 13.25, "unit": "V"}
